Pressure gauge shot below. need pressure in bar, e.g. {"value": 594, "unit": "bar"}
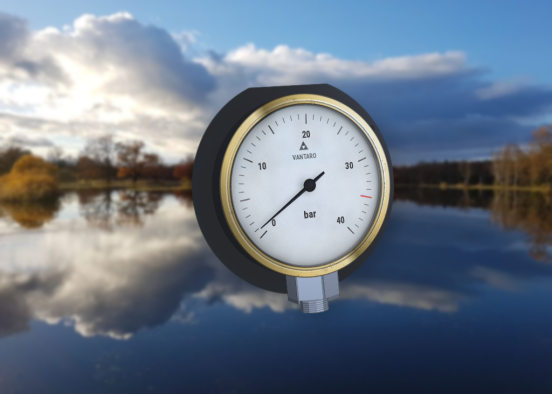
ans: {"value": 1, "unit": "bar"}
